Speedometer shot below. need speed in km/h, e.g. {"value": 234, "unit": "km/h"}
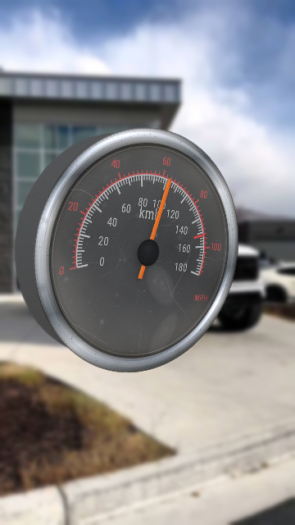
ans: {"value": 100, "unit": "km/h"}
